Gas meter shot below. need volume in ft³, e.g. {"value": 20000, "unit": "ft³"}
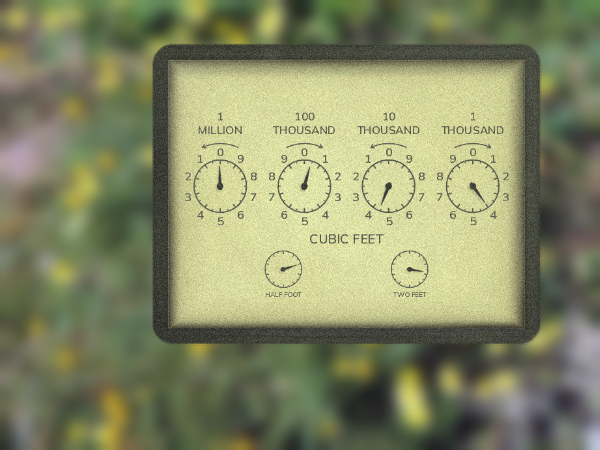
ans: {"value": 4400, "unit": "ft³"}
